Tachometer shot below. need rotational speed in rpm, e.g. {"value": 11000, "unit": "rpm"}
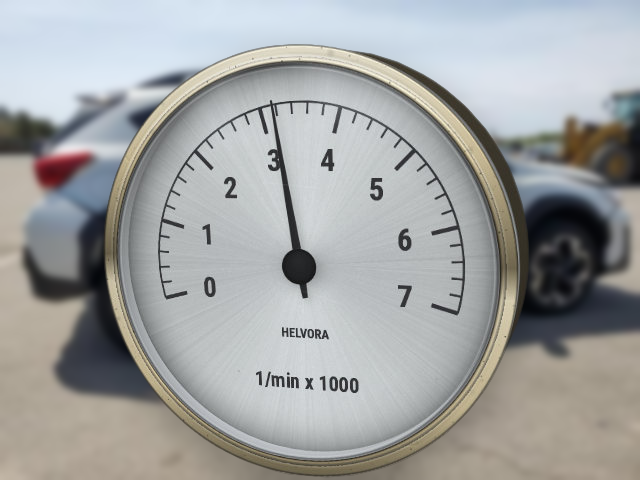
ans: {"value": 3200, "unit": "rpm"}
